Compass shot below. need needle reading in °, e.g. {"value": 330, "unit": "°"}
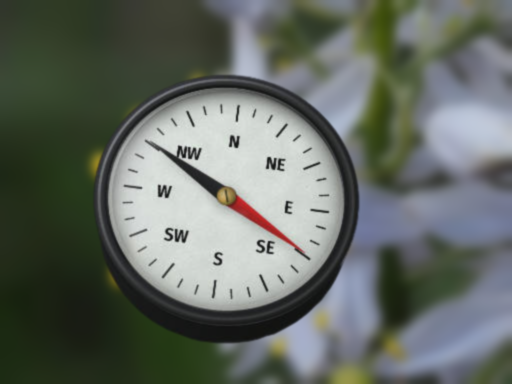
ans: {"value": 120, "unit": "°"}
